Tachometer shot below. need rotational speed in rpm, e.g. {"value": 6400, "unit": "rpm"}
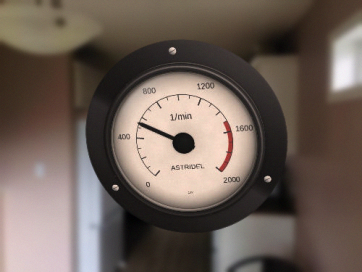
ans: {"value": 550, "unit": "rpm"}
